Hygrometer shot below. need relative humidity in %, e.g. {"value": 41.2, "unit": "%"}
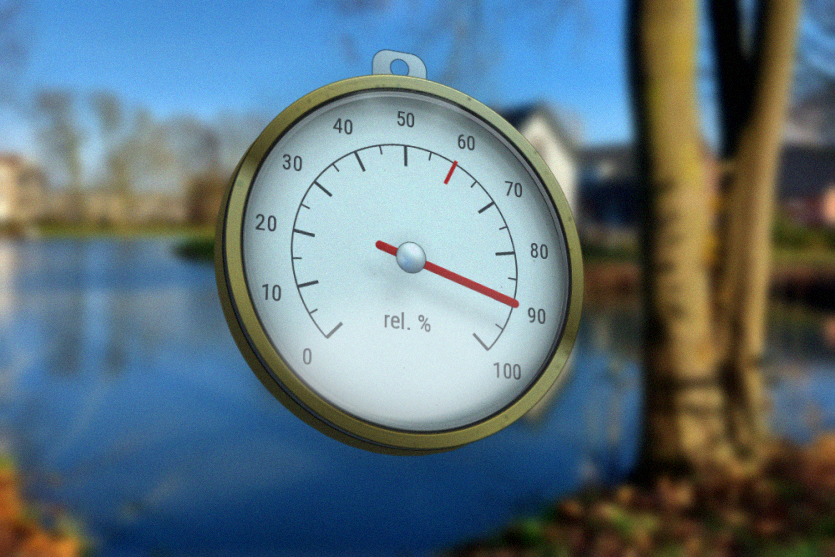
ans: {"value": 90, "unit": "%"}
